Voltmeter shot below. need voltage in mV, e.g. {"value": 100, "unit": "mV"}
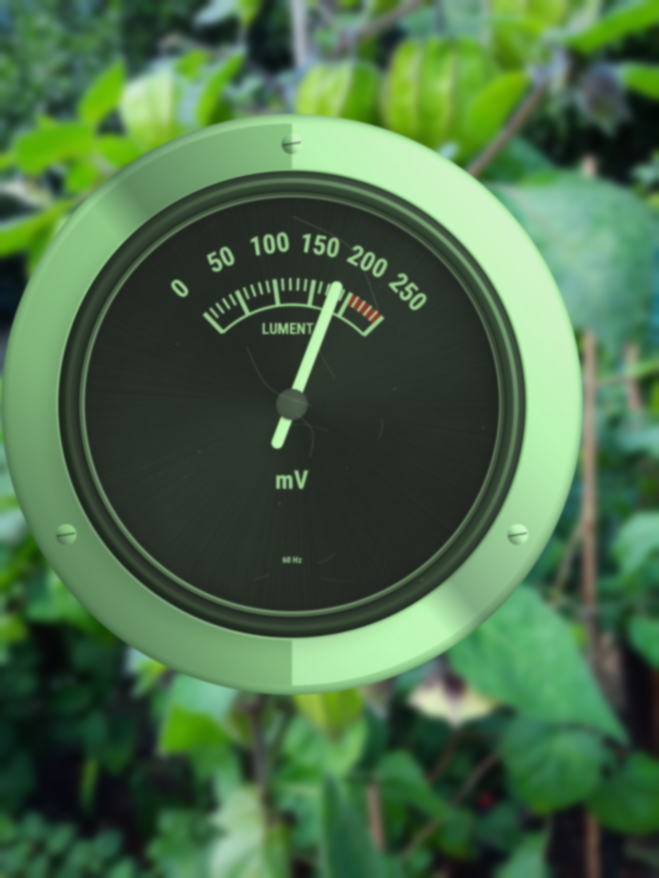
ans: {"value": 180, "unit": "mV"}
